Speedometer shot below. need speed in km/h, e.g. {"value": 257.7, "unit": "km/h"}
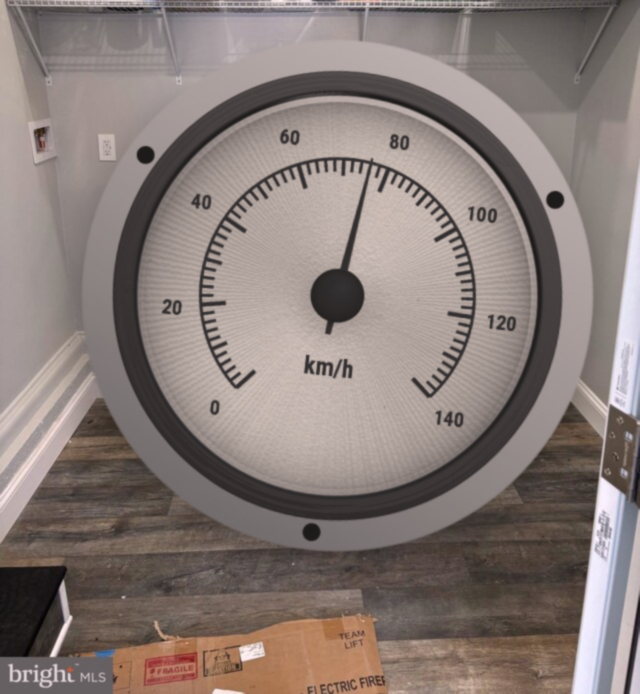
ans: {"value": 76, "unit": "km/h"}
